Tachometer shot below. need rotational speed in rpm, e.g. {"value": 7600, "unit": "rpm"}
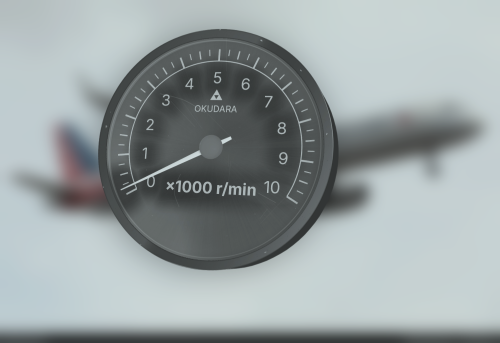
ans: {"value": 125, "unit": "rpm"}
